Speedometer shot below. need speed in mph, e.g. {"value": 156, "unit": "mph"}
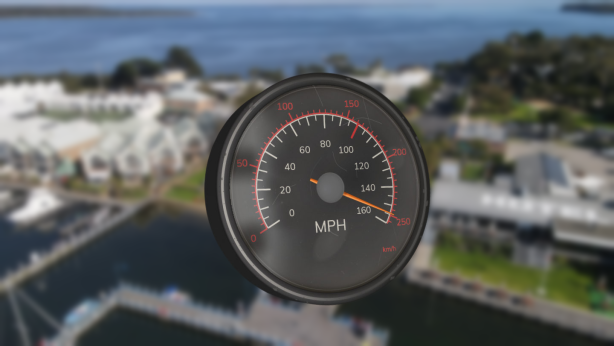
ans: {"value": 155, "unit": "mph"}
